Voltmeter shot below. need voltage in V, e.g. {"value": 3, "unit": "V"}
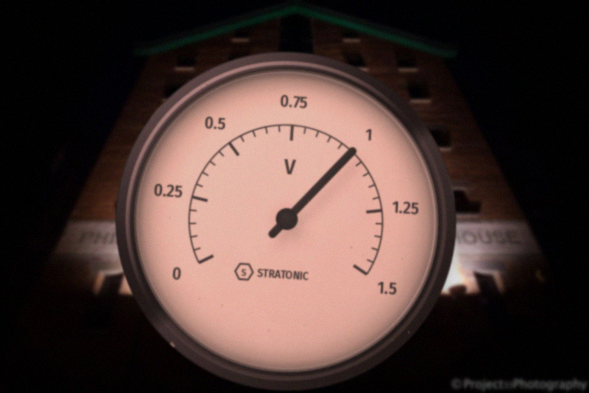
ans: {"value": 1, "unit": "V"}
